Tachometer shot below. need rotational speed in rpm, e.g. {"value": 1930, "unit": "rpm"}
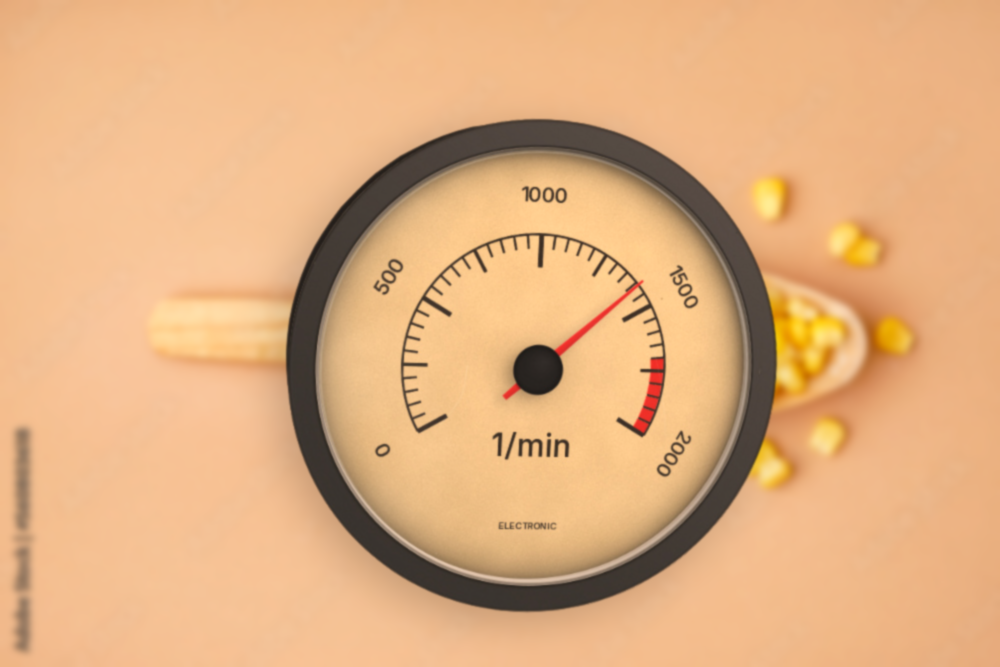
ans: {"value": 1400, "unit": "rpm"}
